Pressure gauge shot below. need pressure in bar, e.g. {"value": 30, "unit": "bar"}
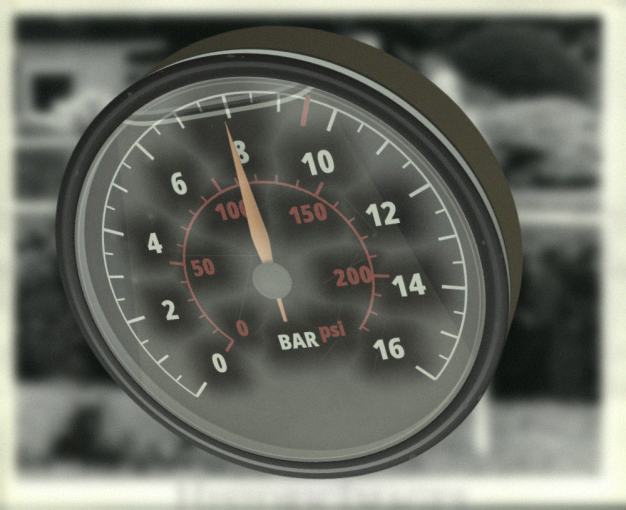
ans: {"value": 8, "unit": "bar"}
